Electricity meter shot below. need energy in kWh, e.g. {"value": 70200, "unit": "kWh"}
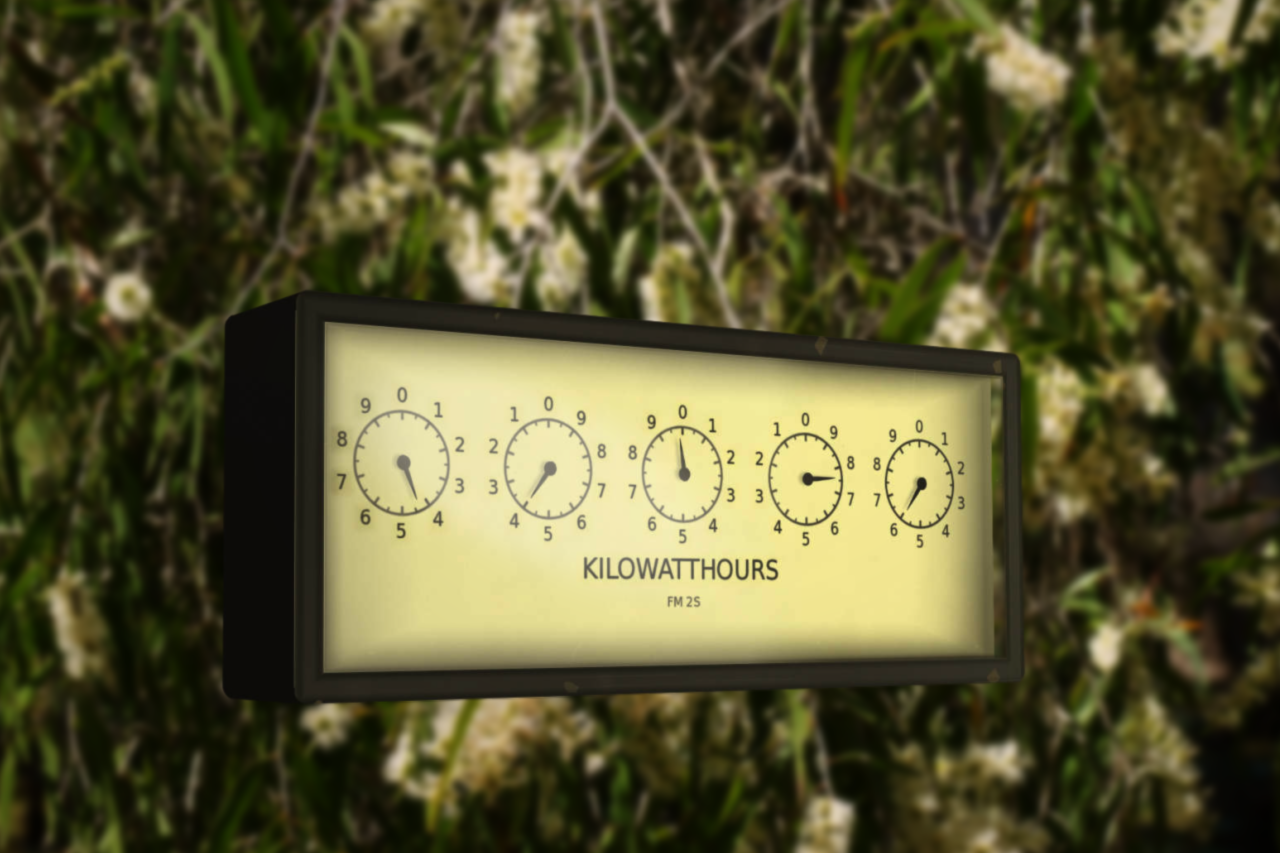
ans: {"value": 43976, "unit": "kWh"}
